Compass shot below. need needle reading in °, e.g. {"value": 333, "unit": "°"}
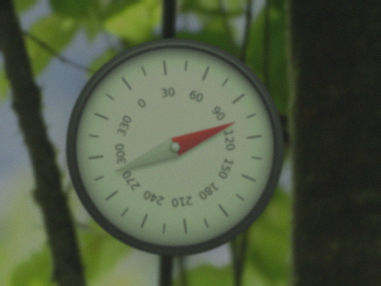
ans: {"value": 105, "unit": "°"}
